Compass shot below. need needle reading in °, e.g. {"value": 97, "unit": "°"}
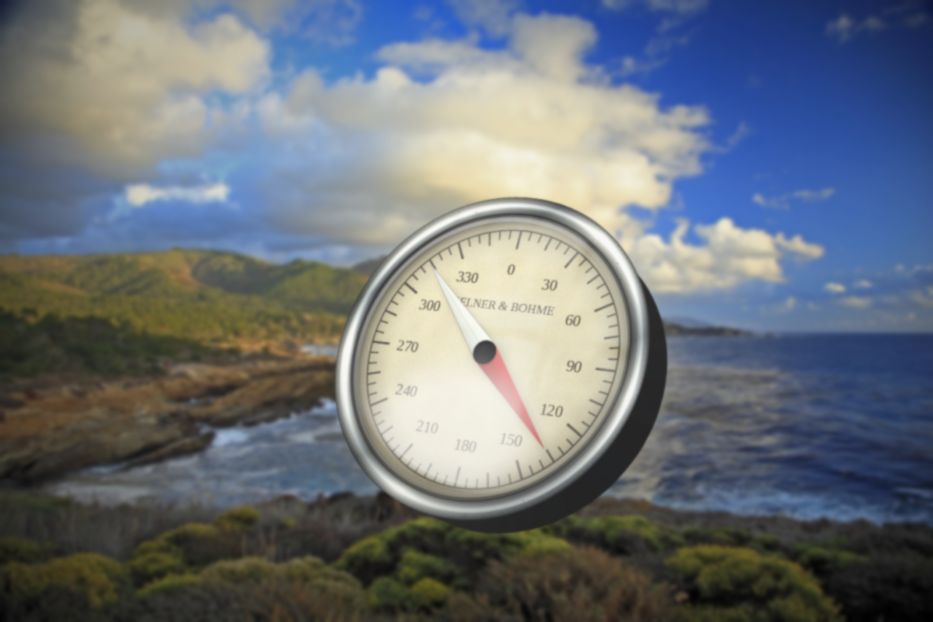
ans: {"value": 135, "unit": "°"}
